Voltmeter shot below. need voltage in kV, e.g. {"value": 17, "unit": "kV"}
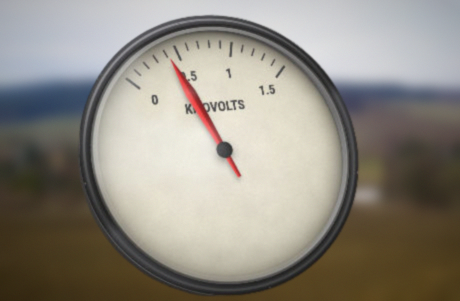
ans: {"value": 0.4, "unit": "kV"}
